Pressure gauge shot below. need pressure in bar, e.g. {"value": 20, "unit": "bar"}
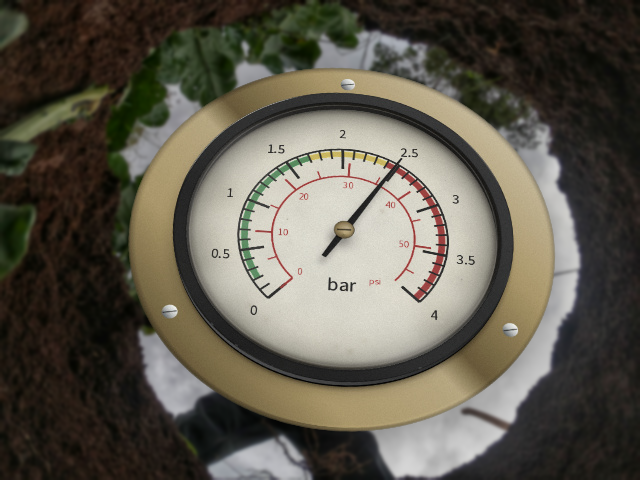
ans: {"value": 2.5, "unit": "bar"}
